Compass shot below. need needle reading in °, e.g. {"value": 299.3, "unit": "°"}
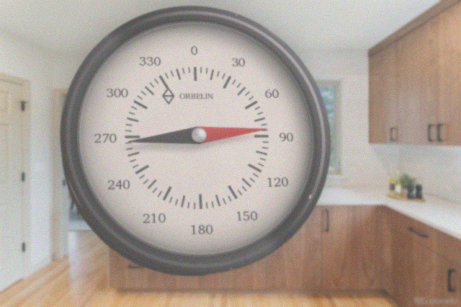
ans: {"value": 85, "unit": "°"}
